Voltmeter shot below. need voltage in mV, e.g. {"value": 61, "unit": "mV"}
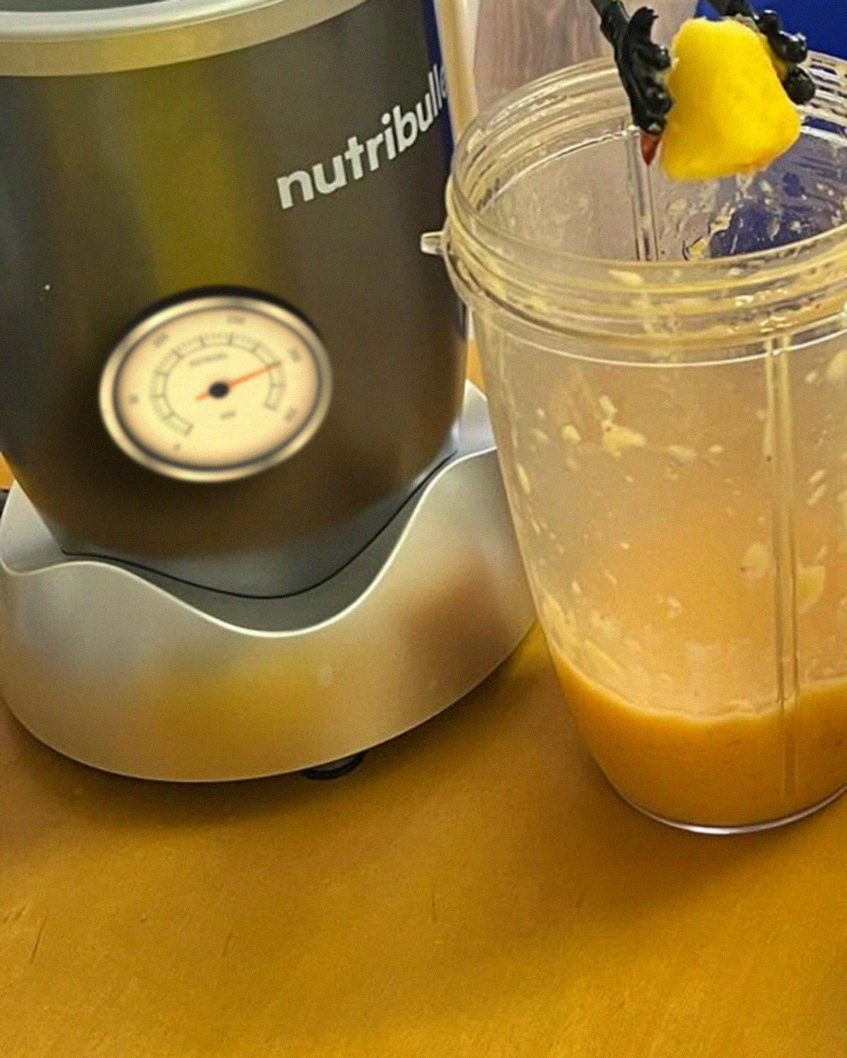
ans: {"value": 200, "unit": "mV"}
